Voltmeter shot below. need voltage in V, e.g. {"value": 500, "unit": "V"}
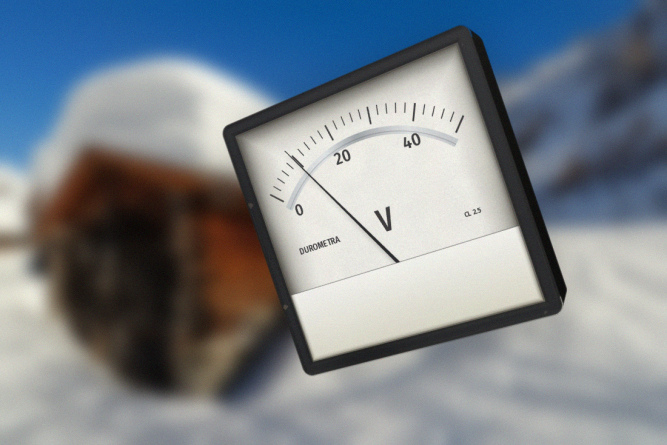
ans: {"value": 10, "unit": "V"}
